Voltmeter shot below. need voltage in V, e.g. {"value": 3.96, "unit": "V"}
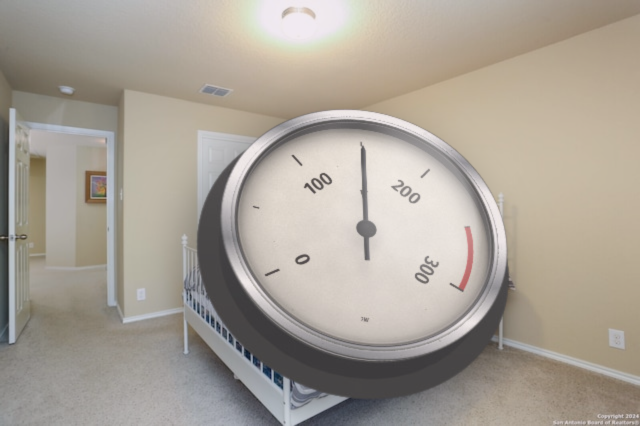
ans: {"value": 150, "unit": "V"}
